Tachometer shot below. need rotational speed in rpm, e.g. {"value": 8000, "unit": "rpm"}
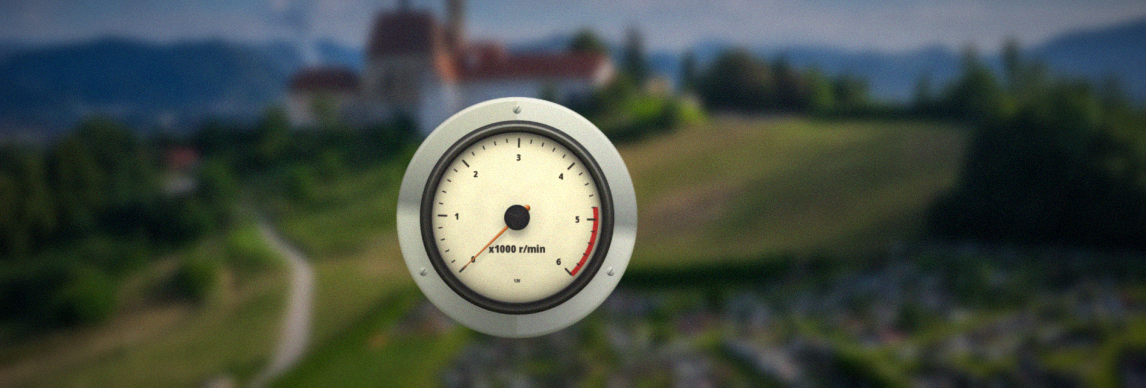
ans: {"value": 0, "unit": "rpm"}
